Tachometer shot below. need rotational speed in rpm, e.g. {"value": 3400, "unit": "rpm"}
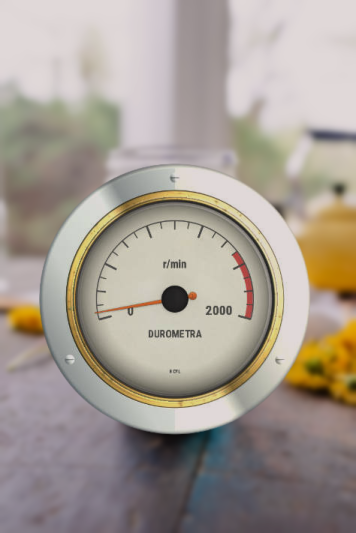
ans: {"value": 50, "unit": "rpm"}
